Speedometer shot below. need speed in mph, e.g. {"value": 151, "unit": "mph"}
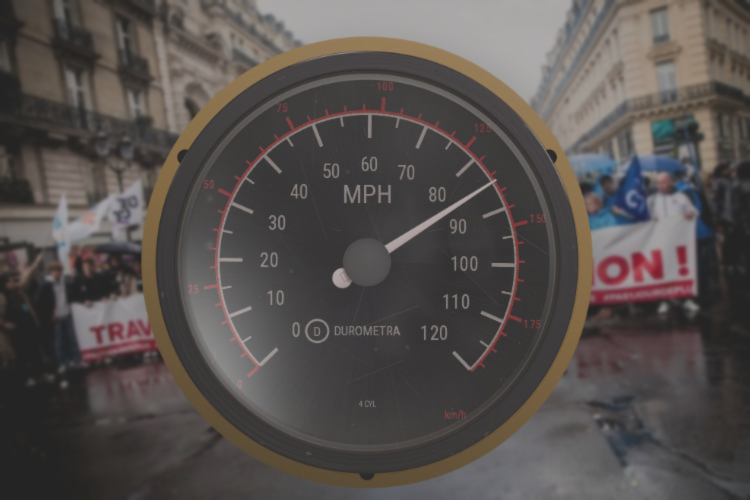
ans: {"value": 85, "unit": "mph"}
